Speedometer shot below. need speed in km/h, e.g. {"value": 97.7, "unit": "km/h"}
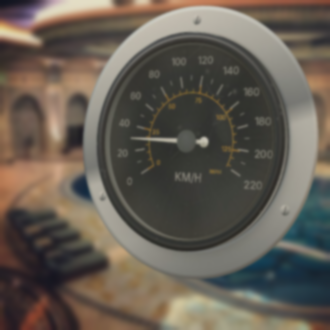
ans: {"value": 30, "unit": "km/h"}
